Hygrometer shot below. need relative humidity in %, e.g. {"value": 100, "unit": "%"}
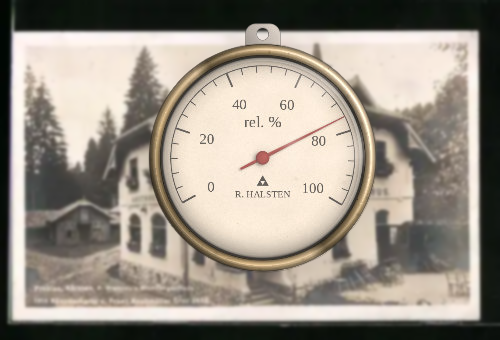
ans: {"value": 76, "unit": "%"}
